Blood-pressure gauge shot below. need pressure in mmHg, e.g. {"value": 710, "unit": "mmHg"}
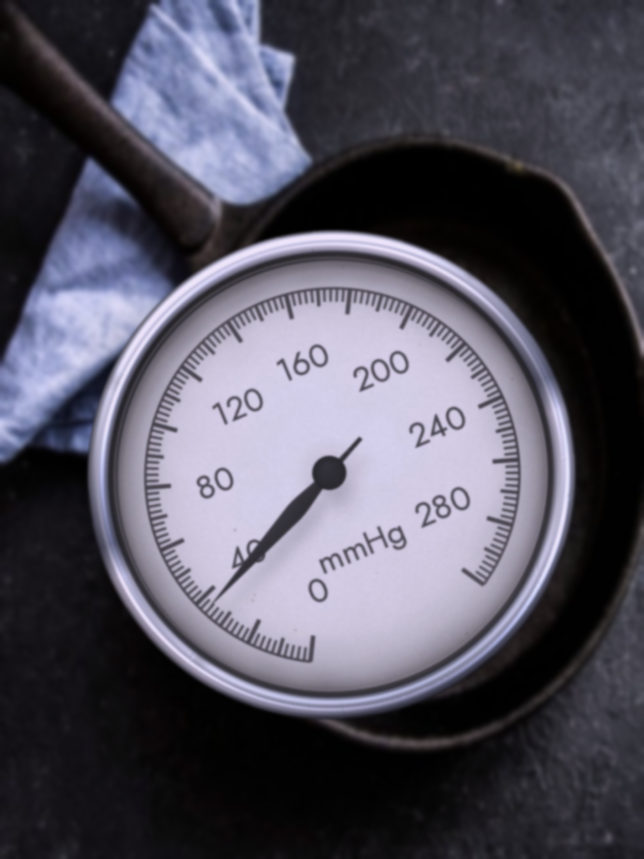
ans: {"value": 36, "unit": "mmHg"}
